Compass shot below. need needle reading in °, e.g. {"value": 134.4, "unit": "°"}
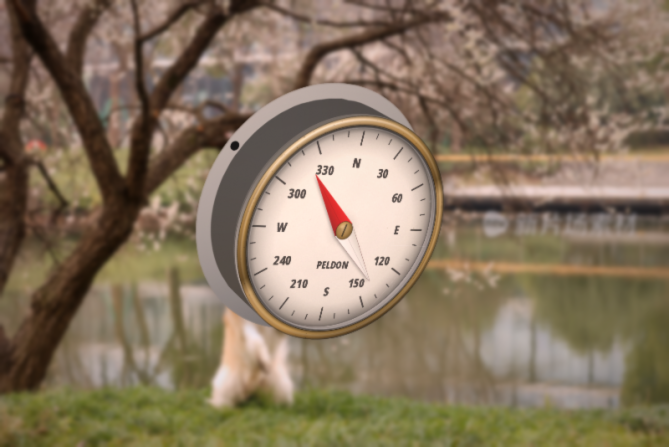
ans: {"value": 320, "unit": "°"}
